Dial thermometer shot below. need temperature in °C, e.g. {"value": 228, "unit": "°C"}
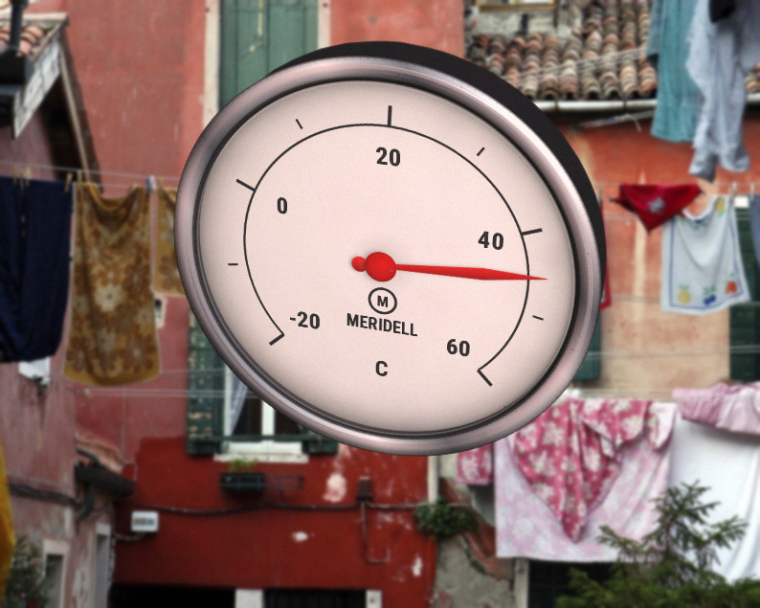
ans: {"value": 45, "unit": "°C"}
